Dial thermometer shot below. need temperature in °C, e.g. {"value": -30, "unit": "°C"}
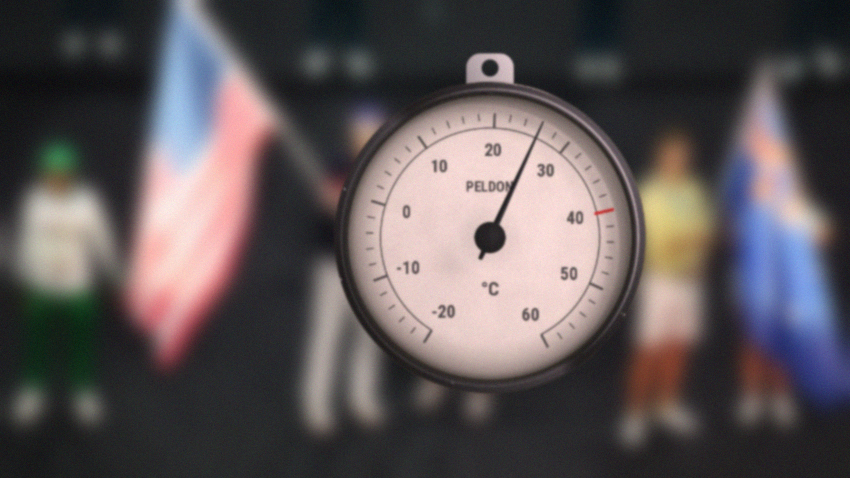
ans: {"value": 26, "unit": "°C"}
